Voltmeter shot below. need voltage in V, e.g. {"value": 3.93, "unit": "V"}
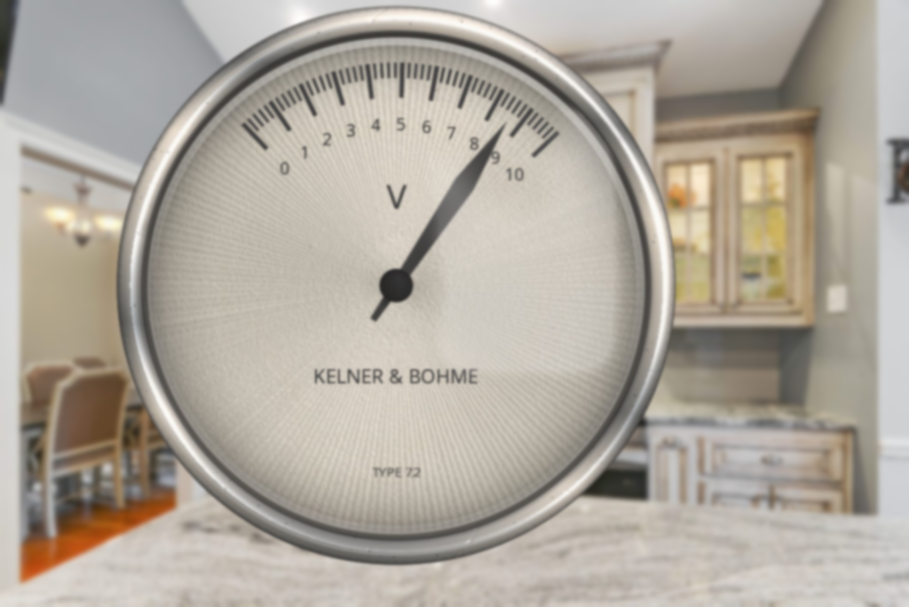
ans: {"value": 8.6, "unit": "V"}
